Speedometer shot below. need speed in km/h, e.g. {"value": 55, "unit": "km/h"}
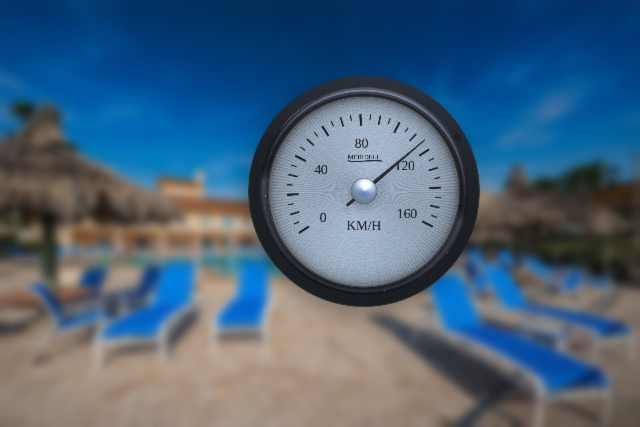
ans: {"value": 115, "unit": "km/h"}
